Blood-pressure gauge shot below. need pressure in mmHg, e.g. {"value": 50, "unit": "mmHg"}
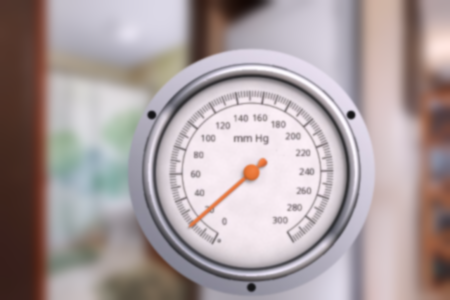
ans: {"value": 20, "unit": "mmHg"}
